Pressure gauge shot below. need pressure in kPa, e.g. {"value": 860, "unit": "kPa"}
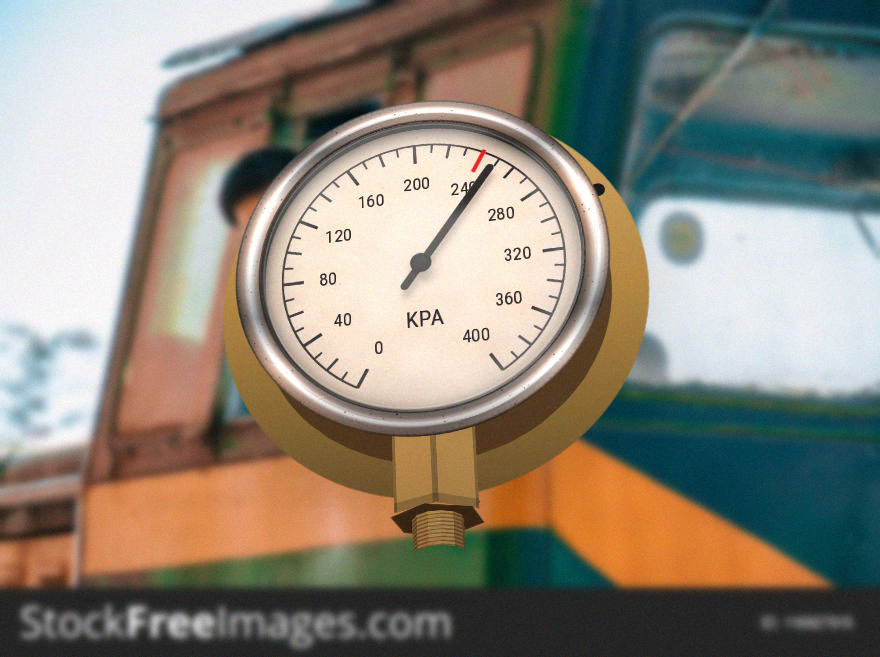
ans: {"value": 250, "unit": "kPa"}
